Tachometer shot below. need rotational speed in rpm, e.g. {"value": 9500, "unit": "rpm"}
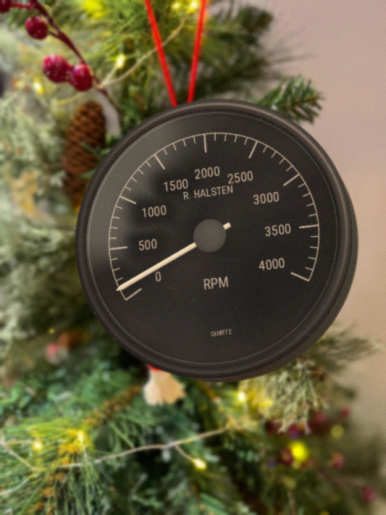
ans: {"value": 100, "unit": "rpm"}
